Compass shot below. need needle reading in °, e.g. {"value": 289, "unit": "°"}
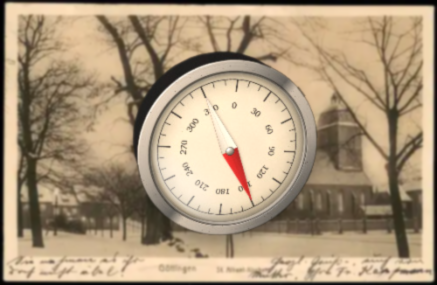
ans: {"value": 150, "unit": "°"}
